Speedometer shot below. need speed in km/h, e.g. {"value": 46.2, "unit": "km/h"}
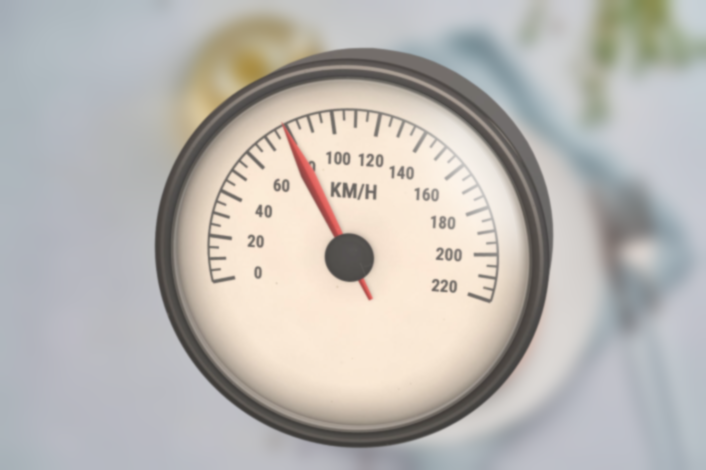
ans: {"value": 80, "unit": "km/h"}
